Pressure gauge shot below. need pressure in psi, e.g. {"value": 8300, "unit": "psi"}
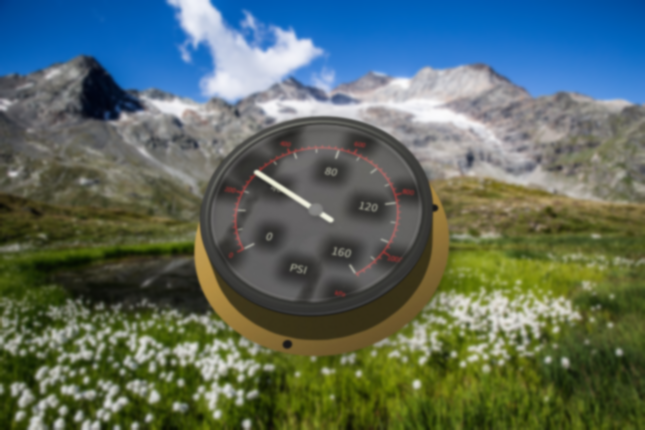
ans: {"value": 40, "unit": "psi"}
